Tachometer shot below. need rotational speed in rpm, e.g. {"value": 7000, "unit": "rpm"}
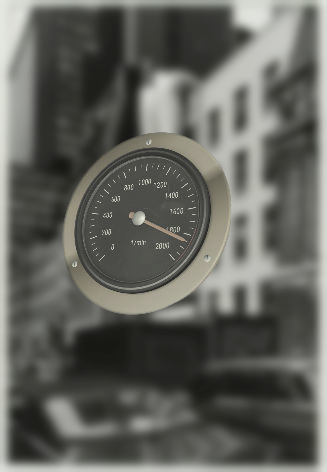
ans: {"value": 1850, "unit": "rpm"}
